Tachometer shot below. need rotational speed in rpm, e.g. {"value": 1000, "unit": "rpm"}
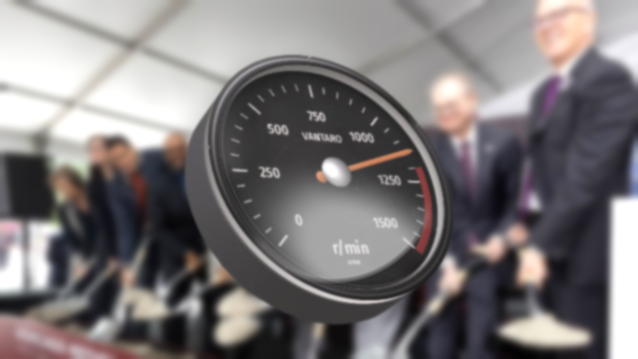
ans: {"value": 1150, "unit": "rpm"}
